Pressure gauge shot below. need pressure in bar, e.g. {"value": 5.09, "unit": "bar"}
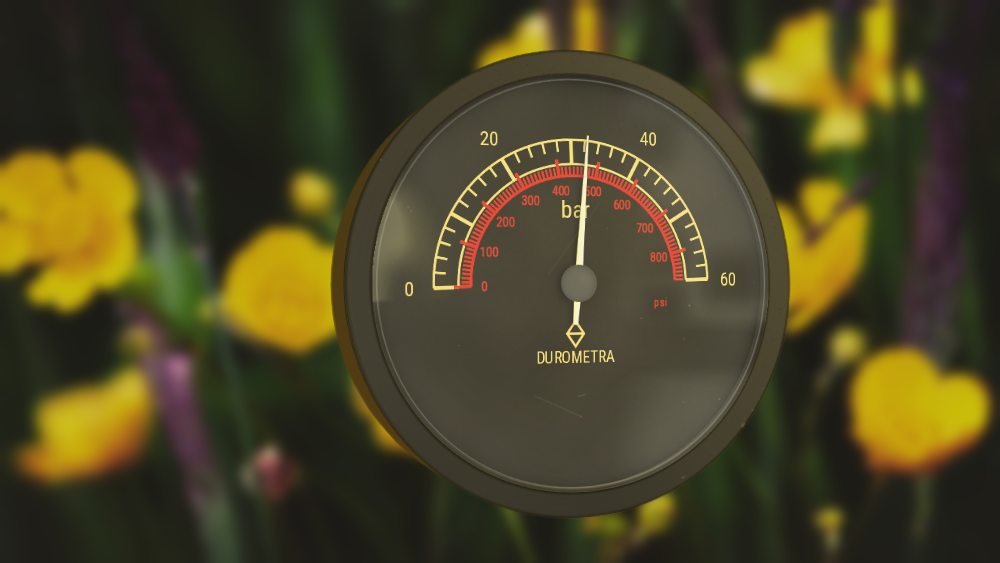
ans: {"value": 32, "unit": "bar"}
